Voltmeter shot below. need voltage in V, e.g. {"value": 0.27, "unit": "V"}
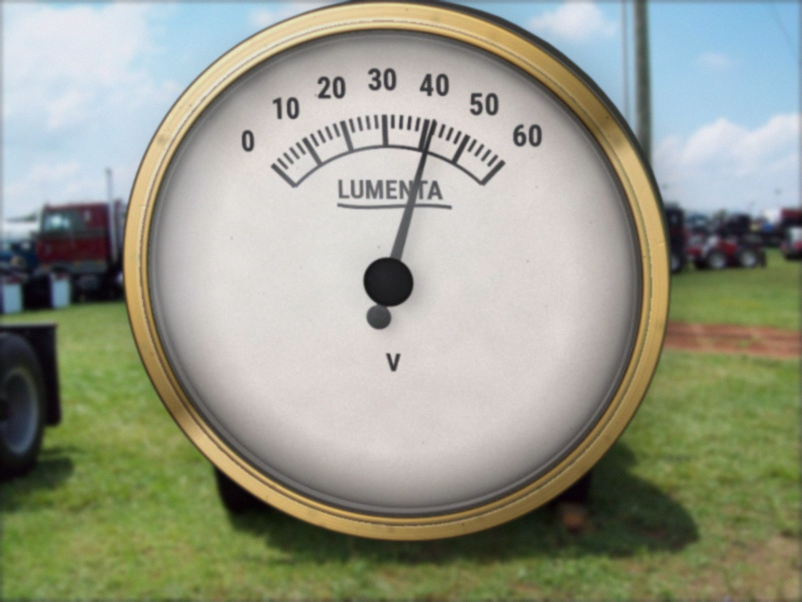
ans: {"value": 42, "unit": "V"}
